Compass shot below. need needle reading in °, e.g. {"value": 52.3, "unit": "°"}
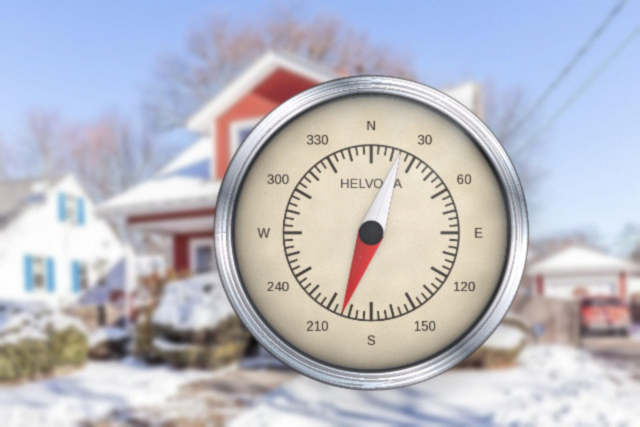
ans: {"value": 200, "unit": "°"}
